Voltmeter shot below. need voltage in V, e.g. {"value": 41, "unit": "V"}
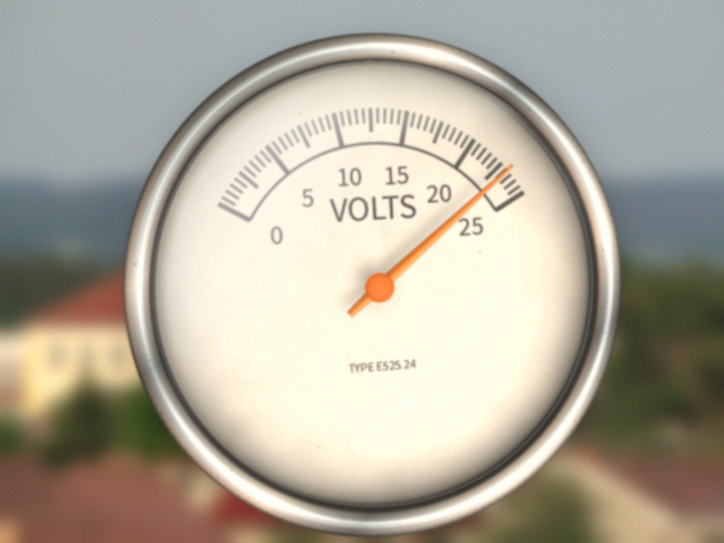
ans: {"value": 23, "unit": "V"}
